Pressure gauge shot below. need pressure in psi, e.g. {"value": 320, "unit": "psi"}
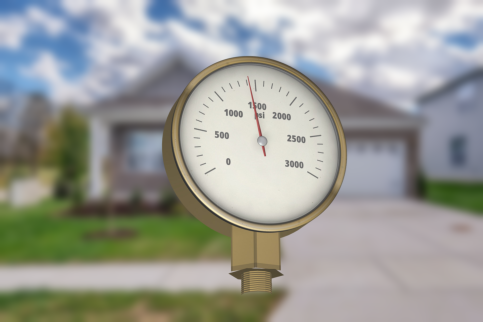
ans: {"value": 1400, "unit": "psi"}
